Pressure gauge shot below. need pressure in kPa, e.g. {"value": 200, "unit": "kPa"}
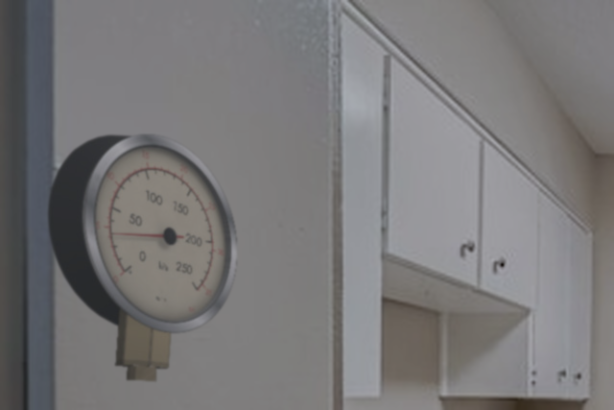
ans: {"value": 30, "unit": "kPa"}
